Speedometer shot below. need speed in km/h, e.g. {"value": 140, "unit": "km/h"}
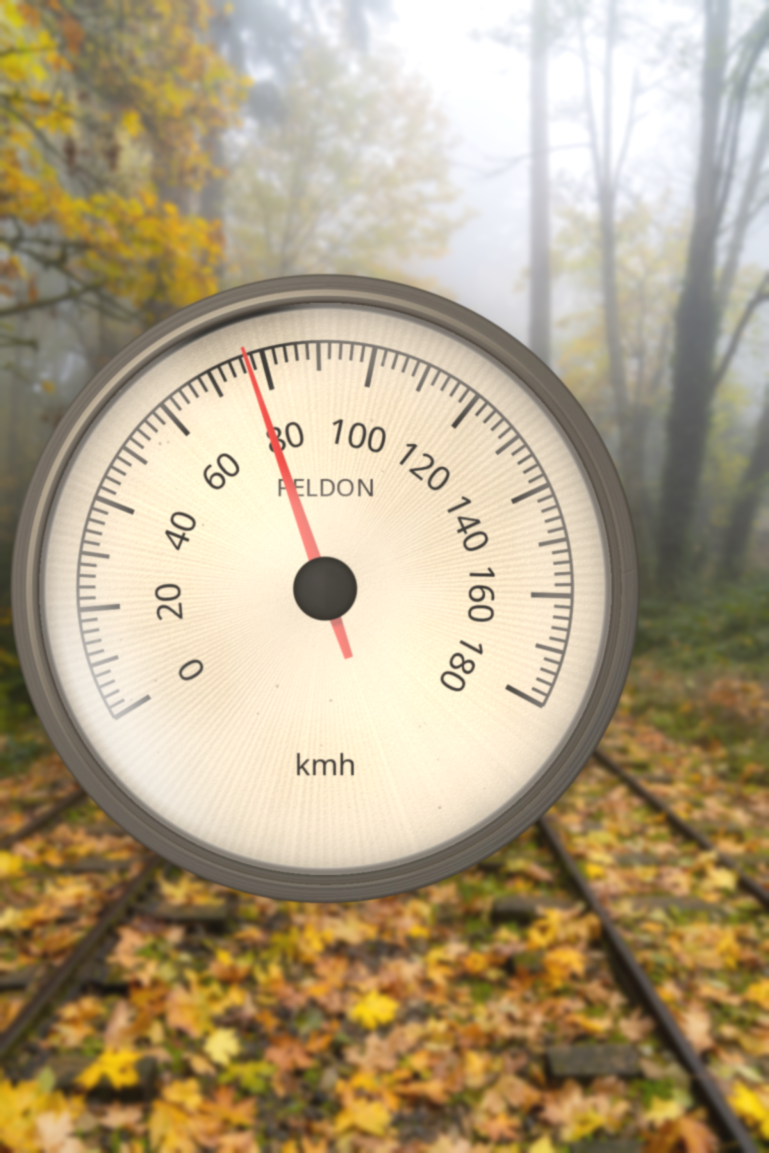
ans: {"value": 77, "unit": "km/h"}
